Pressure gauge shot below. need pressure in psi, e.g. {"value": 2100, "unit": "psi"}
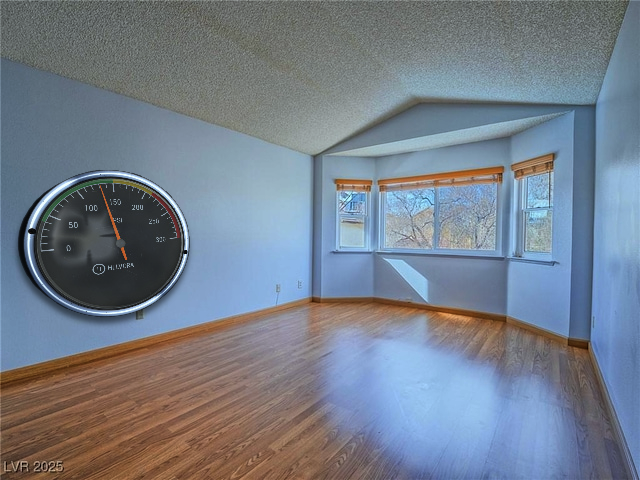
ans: {"value": 130, "unit": "psi"}
